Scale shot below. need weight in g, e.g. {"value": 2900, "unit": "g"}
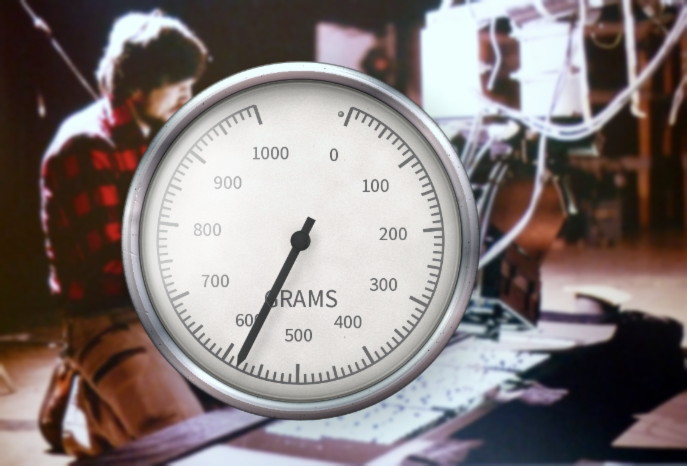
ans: {"value": 580, "unit": "g"}
